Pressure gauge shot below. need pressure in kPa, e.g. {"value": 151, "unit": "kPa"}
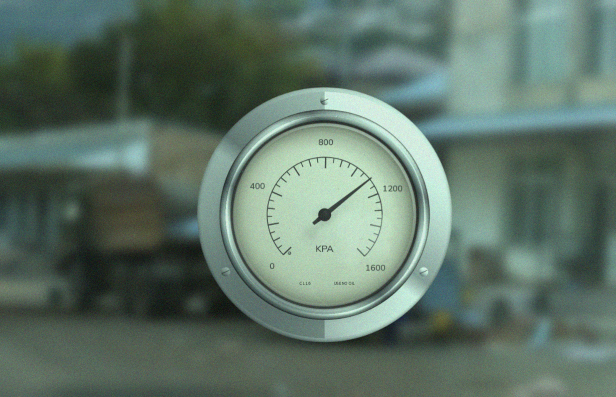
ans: {"value": 1100, "unit": "kPa"}
